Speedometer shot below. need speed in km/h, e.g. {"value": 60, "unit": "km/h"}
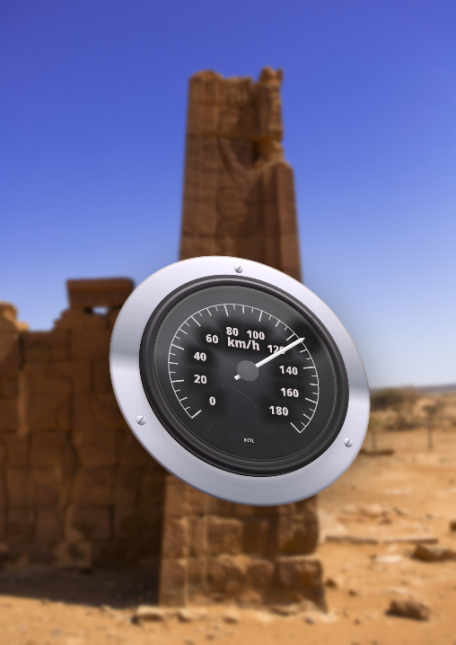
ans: {"value": 125, "unit": "km/h"}
